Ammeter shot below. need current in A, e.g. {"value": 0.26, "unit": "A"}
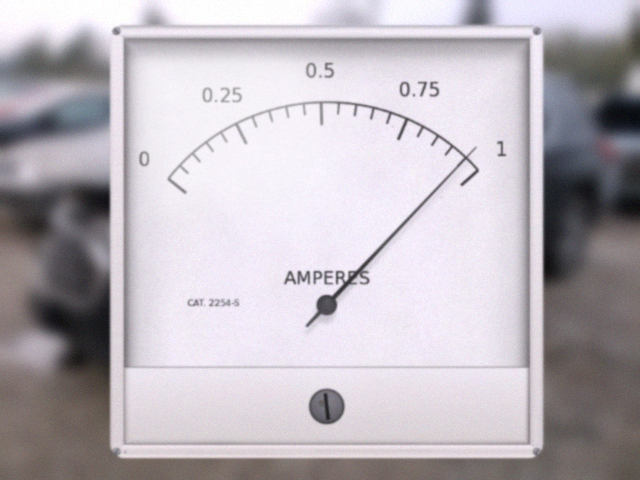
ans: {"value": 0.95, "unit": "A"}
